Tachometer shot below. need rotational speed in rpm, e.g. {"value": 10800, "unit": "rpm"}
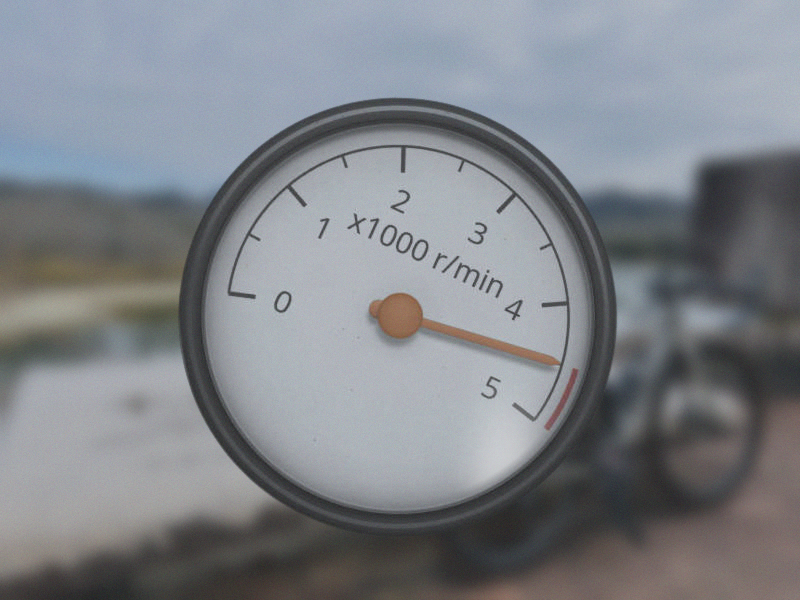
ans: {"value": 4500, "unit": "rpm"}
